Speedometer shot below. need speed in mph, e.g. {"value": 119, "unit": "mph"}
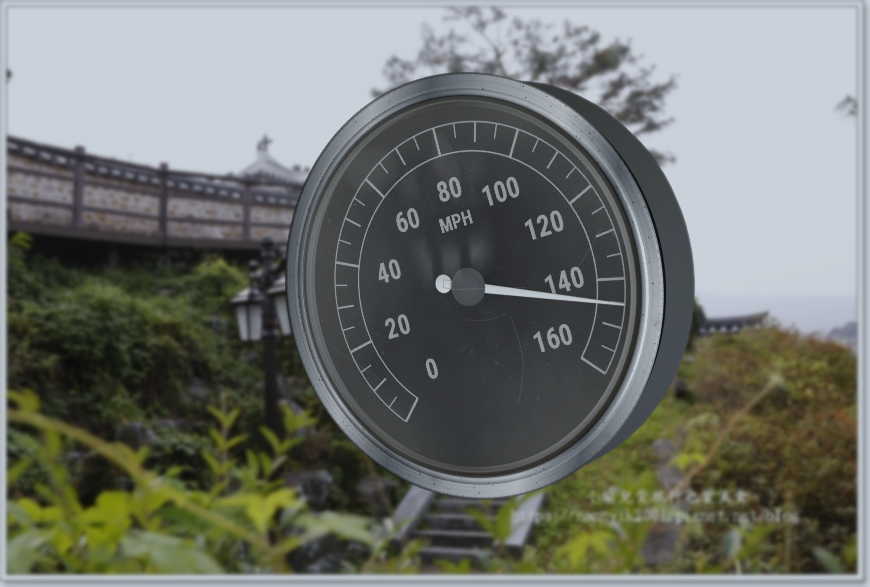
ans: {"value": 145, "unit": "mph"}
